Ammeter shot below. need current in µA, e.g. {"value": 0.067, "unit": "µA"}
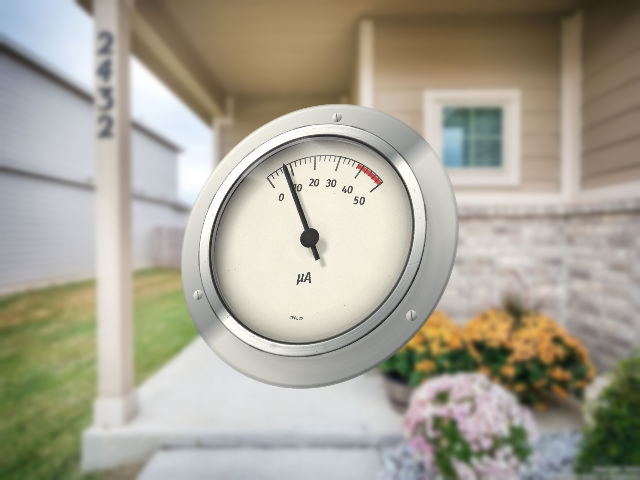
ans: {"value": 8, "unit": "µA"}
